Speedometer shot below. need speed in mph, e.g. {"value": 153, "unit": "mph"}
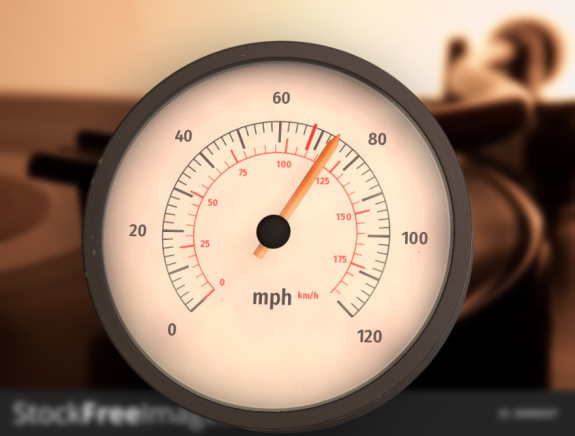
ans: {"value": 74, "unit": "mph"}
